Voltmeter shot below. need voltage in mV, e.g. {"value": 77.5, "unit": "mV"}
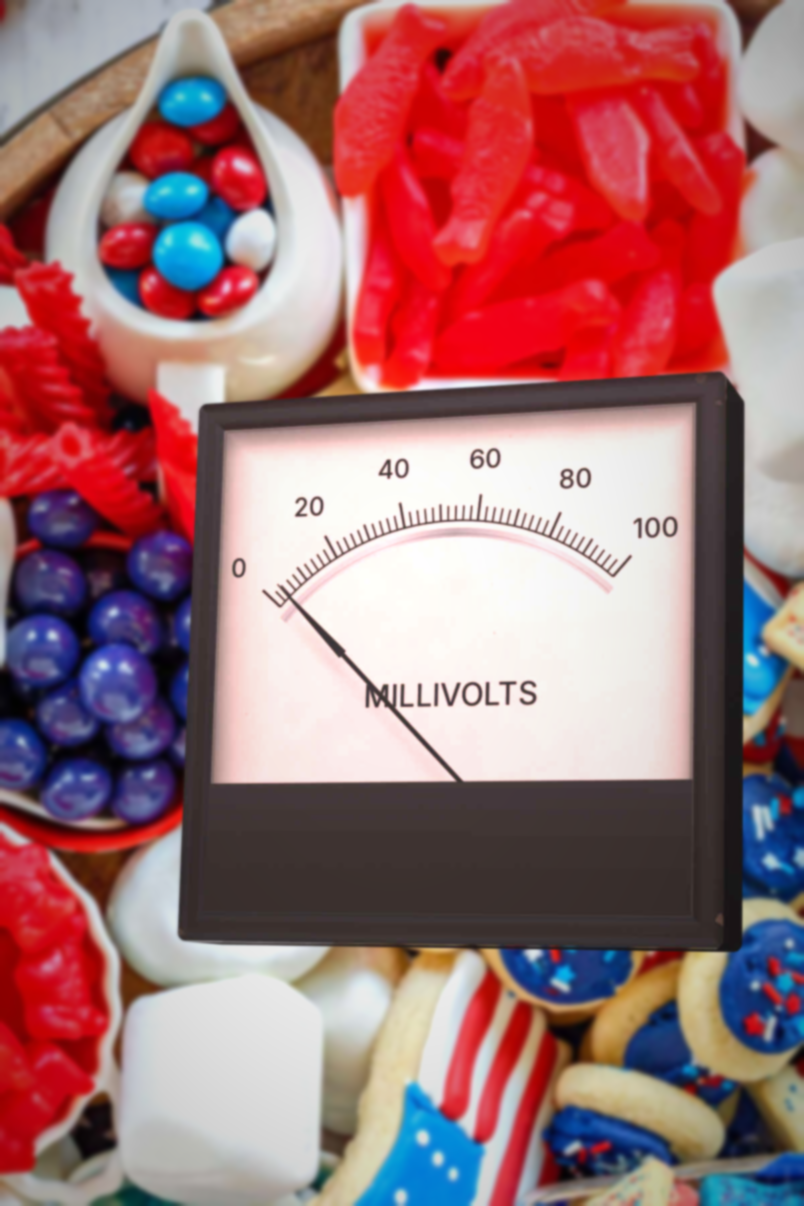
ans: {"value": 4, "unit": "mV"}
